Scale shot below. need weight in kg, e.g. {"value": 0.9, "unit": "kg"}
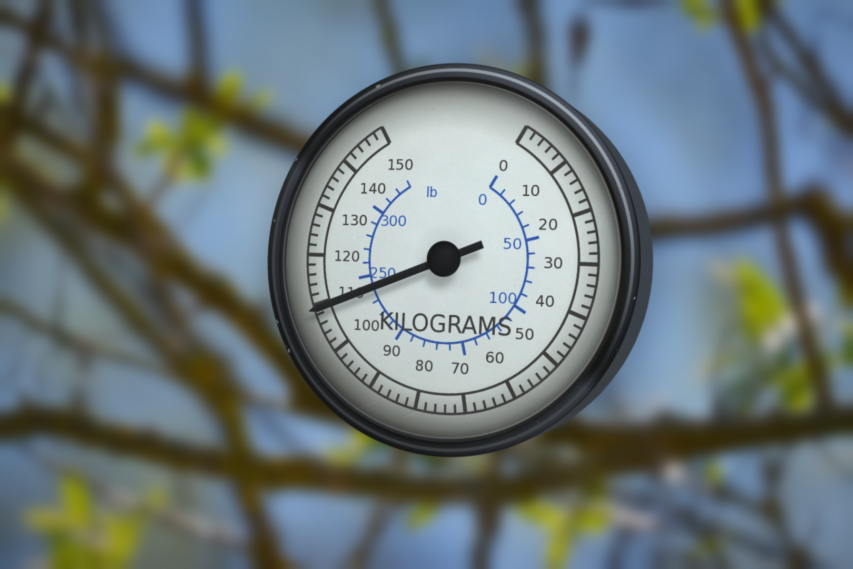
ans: {"value": 109, "unit": "kg"}
